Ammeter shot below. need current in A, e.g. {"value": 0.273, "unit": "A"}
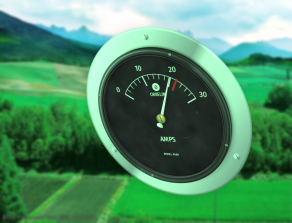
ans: {"value": 20, "unit": "A"}
